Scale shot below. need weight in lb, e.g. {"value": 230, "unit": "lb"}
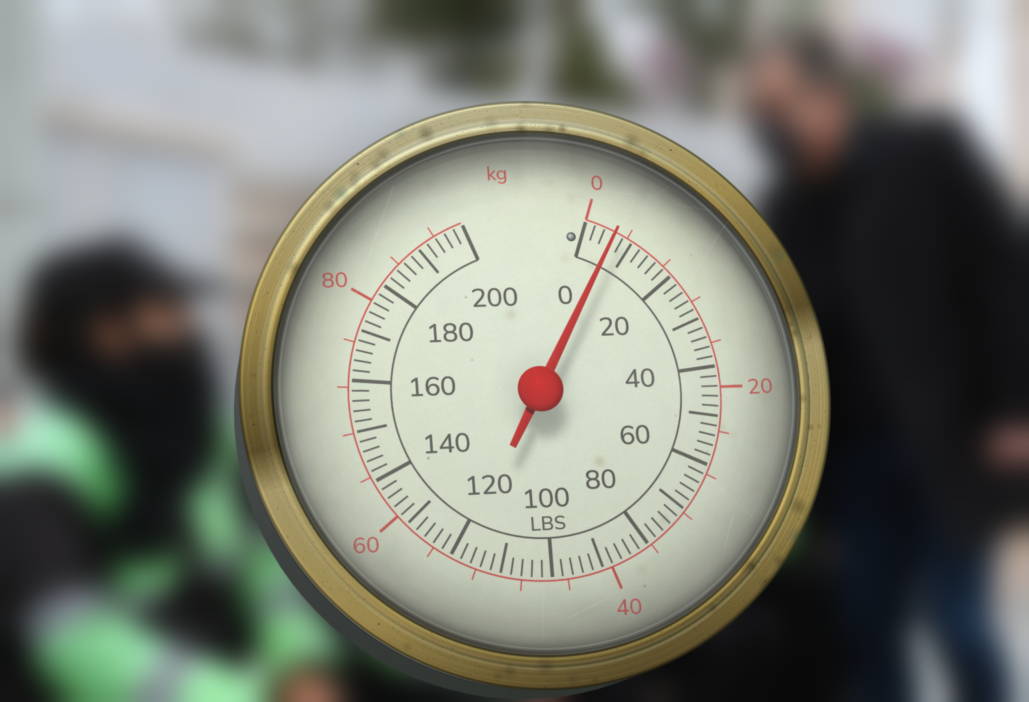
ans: {"value": 6, "unit": "lb"}
